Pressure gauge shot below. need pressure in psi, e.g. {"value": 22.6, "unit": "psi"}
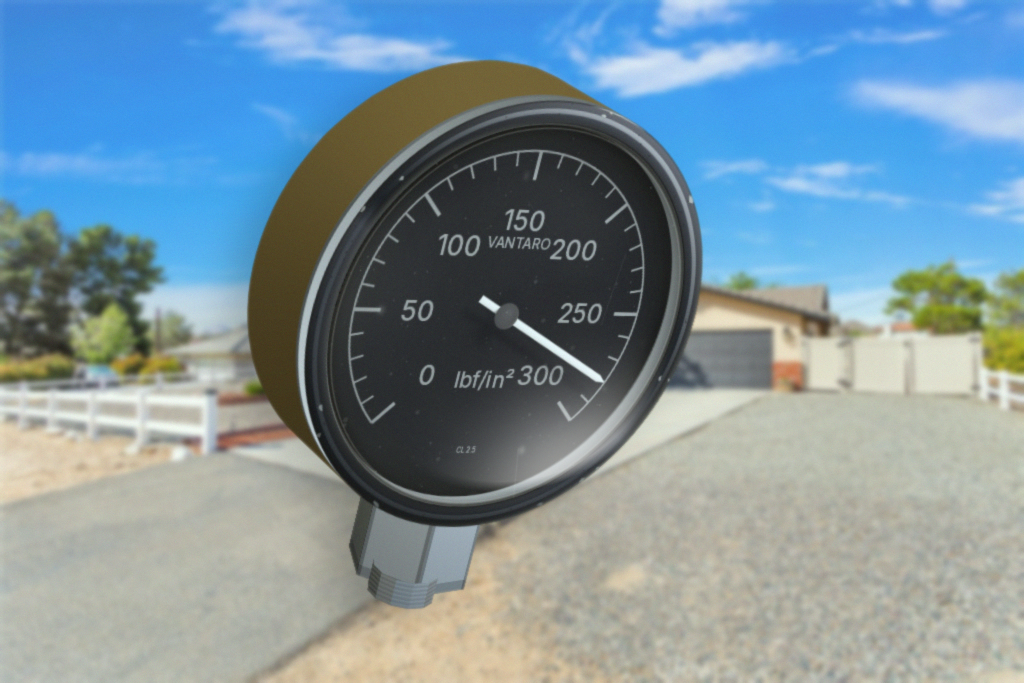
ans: {"value": 280, "unit": "psi"}
